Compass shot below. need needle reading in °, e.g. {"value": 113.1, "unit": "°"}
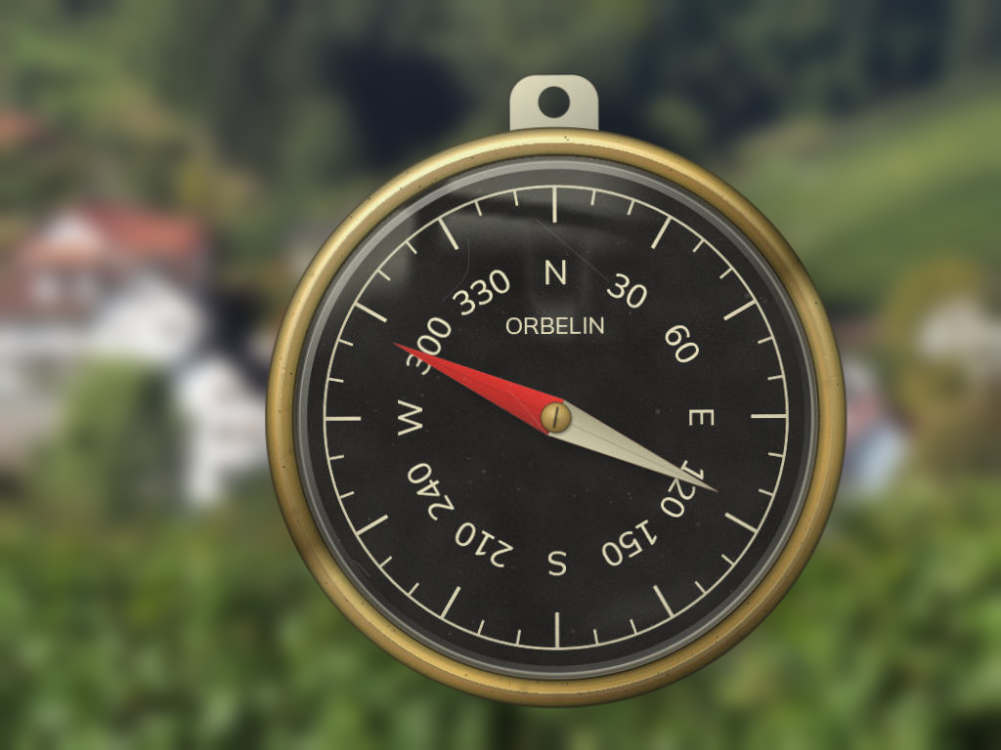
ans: {"value": 295, "unit": "°"}
